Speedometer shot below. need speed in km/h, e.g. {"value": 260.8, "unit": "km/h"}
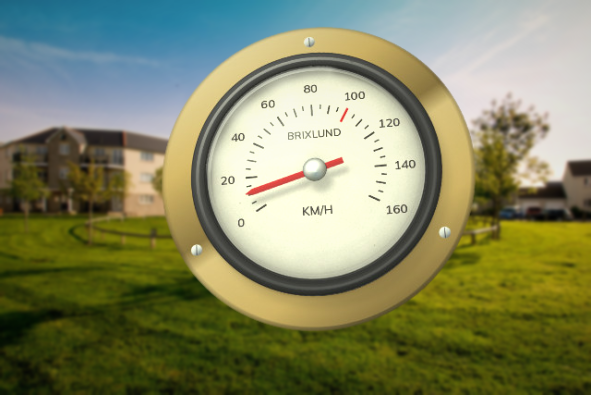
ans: {"value": 10, "unit": "km/h"}
